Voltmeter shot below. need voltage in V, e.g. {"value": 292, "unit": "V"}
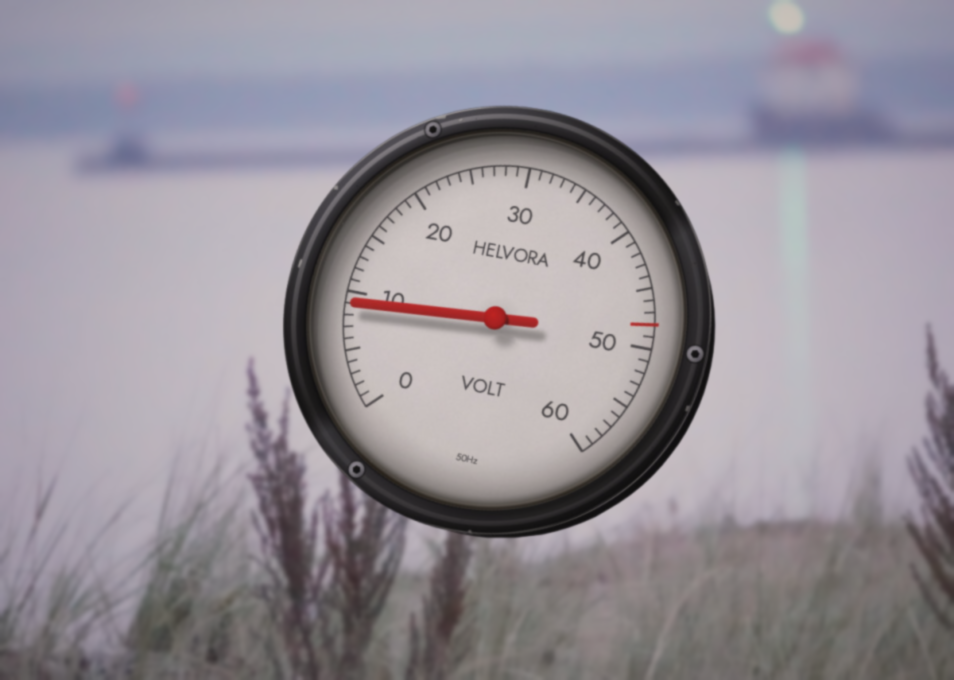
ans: {"value": 9, "unit": "V"}
